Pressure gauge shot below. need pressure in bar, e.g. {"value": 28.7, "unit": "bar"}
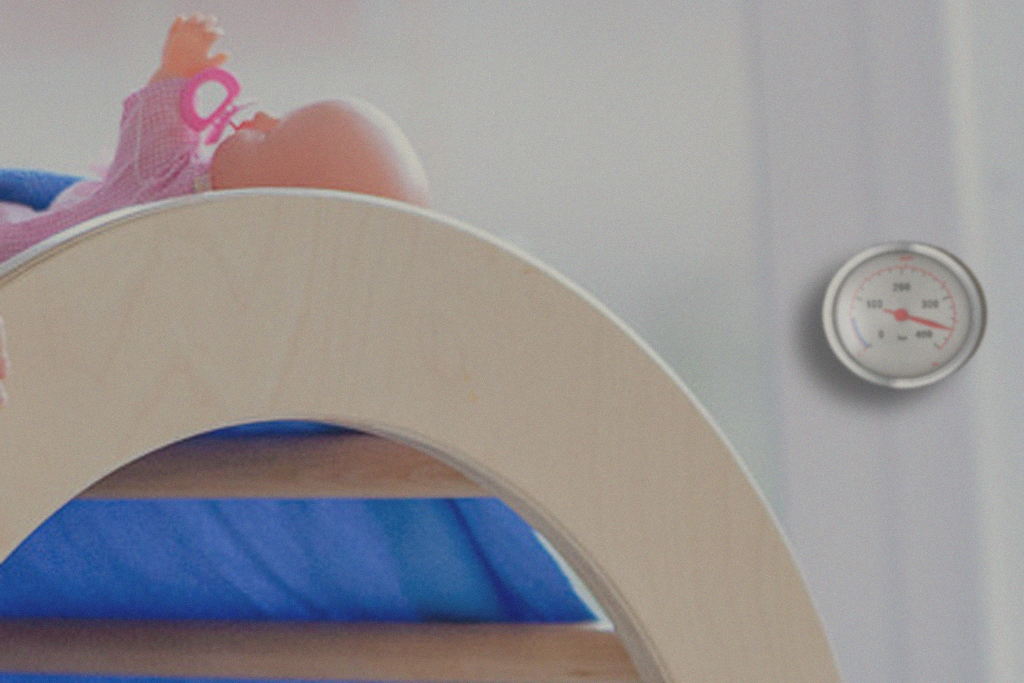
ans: {"value": 360, "unit": "bar"}
